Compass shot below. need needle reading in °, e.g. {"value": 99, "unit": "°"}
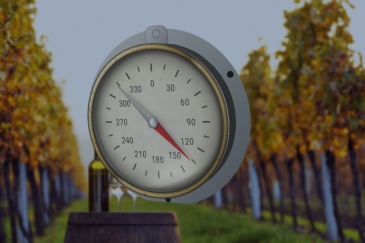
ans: {"value": 135, "unit": "°"}
